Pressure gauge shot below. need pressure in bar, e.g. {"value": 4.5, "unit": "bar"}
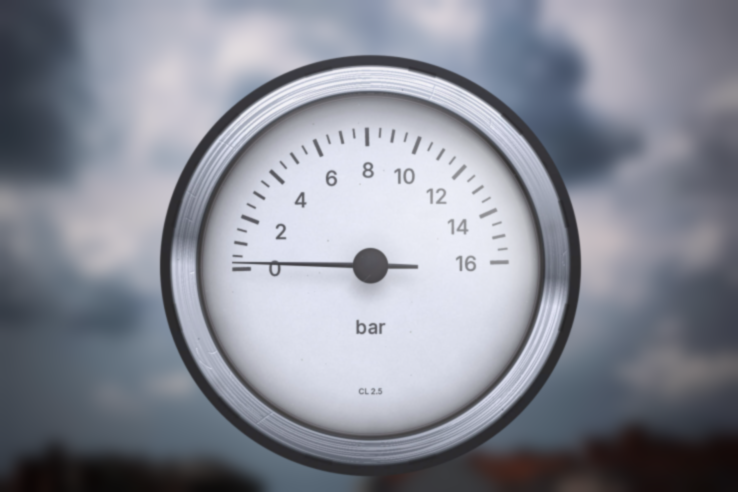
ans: {"value": 0.25, "unit": "bar"}
